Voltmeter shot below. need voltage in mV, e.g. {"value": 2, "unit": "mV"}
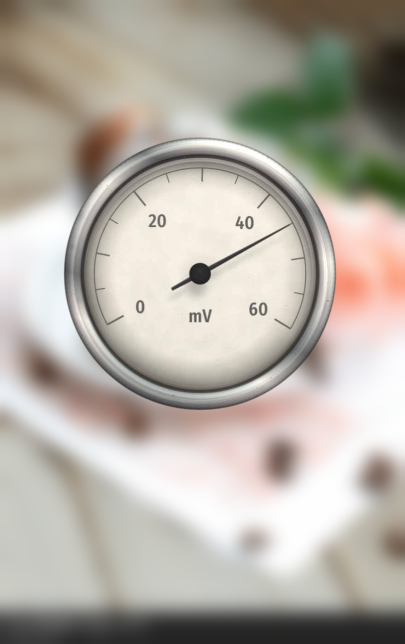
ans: {"value": 45, "unit": "mV"}
